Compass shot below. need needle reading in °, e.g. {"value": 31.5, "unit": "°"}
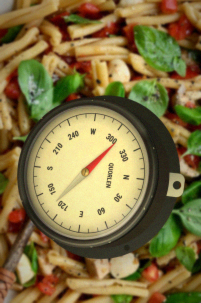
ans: {"value": 310, "unit": "°"}
